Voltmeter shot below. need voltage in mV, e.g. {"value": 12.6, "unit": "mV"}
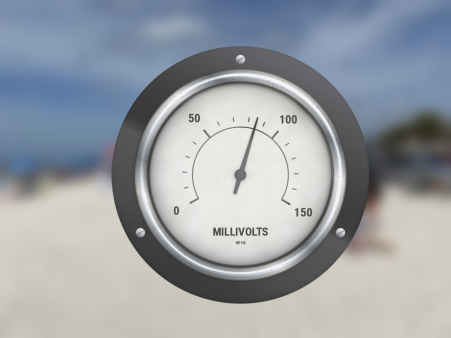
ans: {"value": 85, "unit": "mV"}
